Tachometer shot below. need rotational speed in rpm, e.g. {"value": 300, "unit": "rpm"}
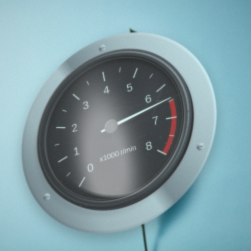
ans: {"value": 6500, "unit": "rpm"}
